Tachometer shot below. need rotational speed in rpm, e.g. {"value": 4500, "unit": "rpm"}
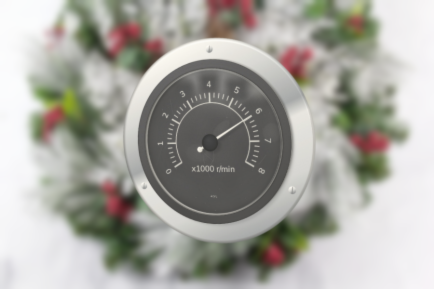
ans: {"value": 6000, "unit": "rpm"}
